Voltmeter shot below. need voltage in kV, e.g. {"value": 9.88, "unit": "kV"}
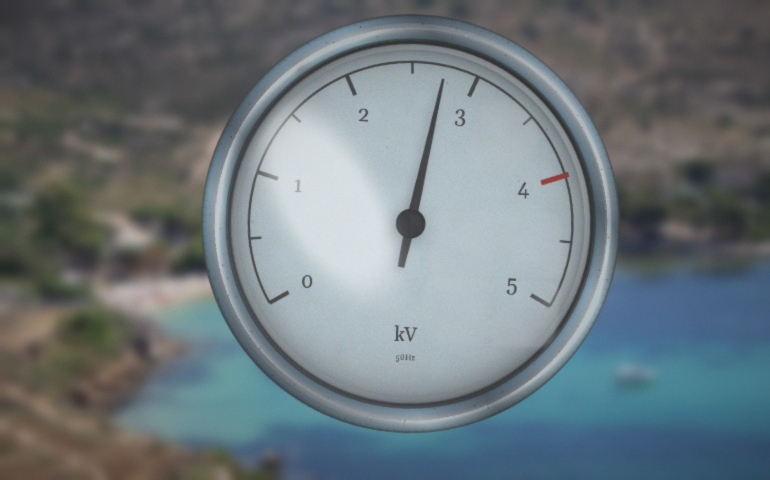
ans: {"value": 2.75, "unit": "kV"}
